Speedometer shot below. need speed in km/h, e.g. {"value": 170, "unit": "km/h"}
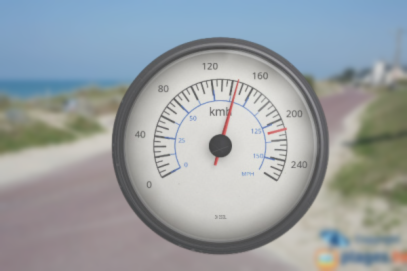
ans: {"value": 145, "unit": "km/h"}
